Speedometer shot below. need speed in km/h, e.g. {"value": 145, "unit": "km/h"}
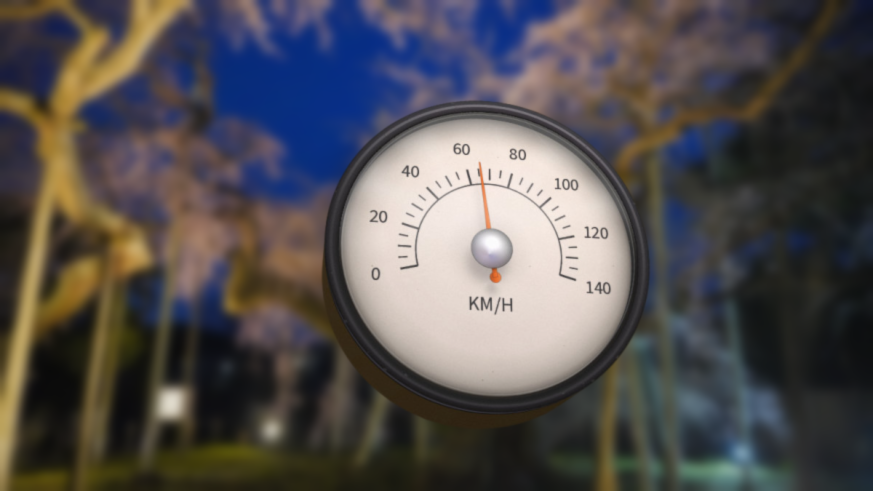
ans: {"value": 65, "unit": "km/h"}
